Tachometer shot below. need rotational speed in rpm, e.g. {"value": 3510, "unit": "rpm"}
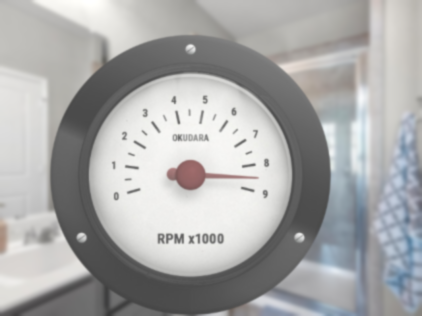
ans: {"value": 8500, "unit": "rpm"}
